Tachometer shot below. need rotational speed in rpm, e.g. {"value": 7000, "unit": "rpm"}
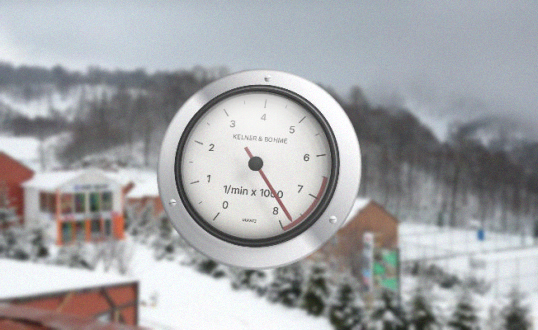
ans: {"value": 7750, "unit": "rpm"}
